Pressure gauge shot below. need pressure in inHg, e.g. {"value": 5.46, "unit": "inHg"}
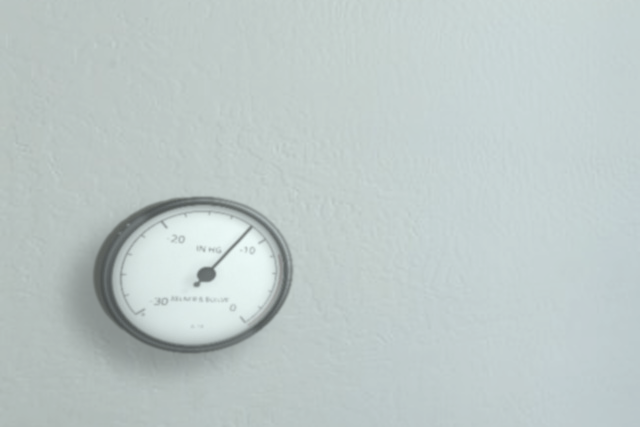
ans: {"value": -12, "unit": "inHg"}
